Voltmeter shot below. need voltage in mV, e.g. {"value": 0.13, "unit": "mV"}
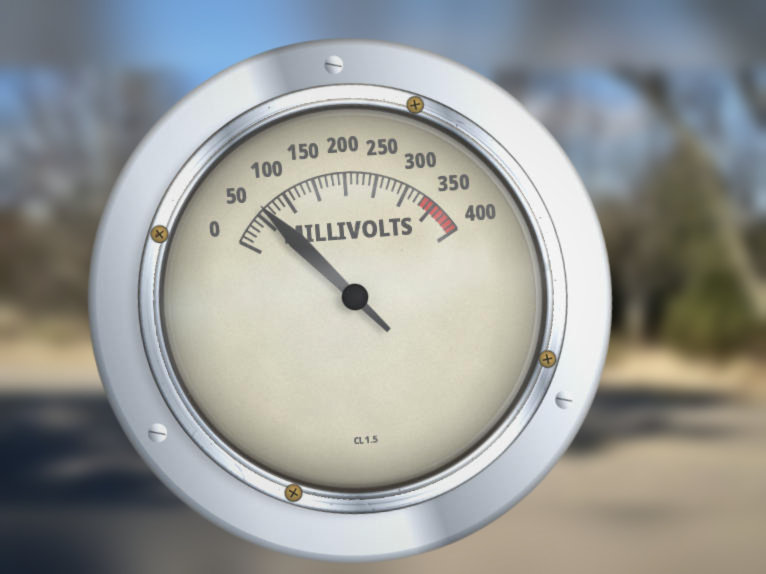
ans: {"value": 60, "unit": "mV"}
